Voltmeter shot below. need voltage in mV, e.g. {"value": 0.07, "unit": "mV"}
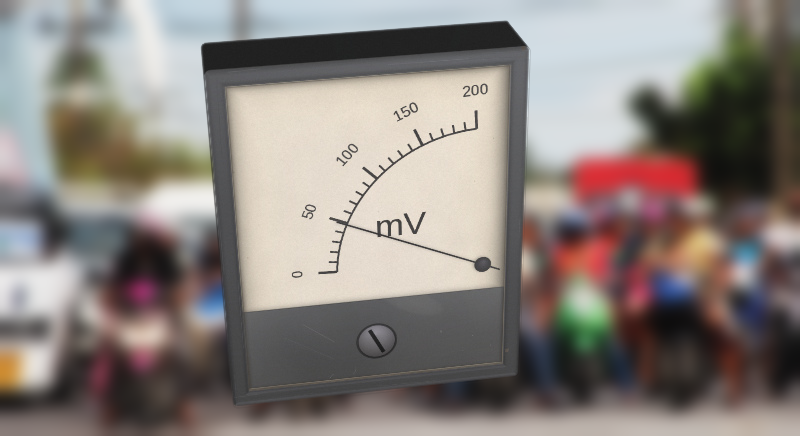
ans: {"value": 50, "unit": "mV"}
